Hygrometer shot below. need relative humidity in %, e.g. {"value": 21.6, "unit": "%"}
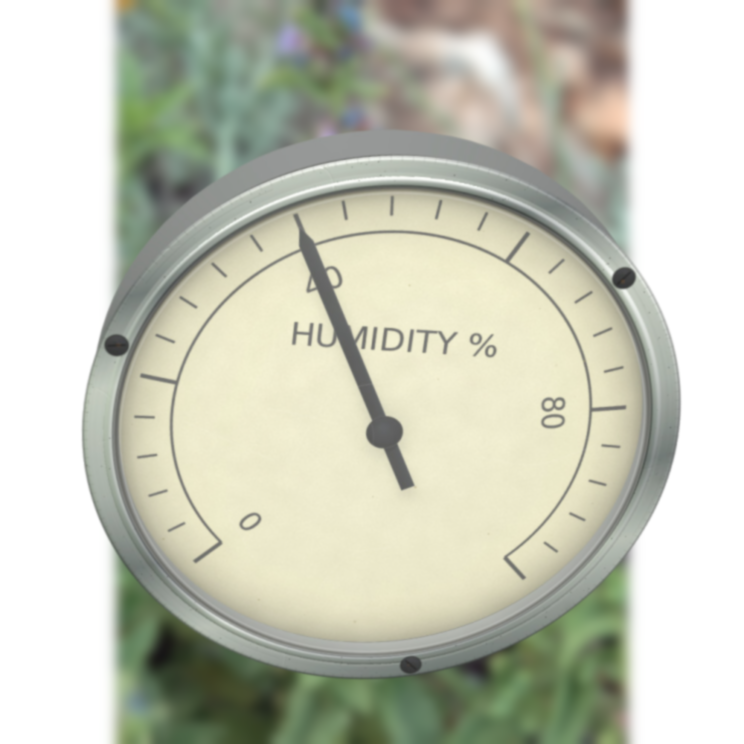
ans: {"value": 40, "unit": "%"}
